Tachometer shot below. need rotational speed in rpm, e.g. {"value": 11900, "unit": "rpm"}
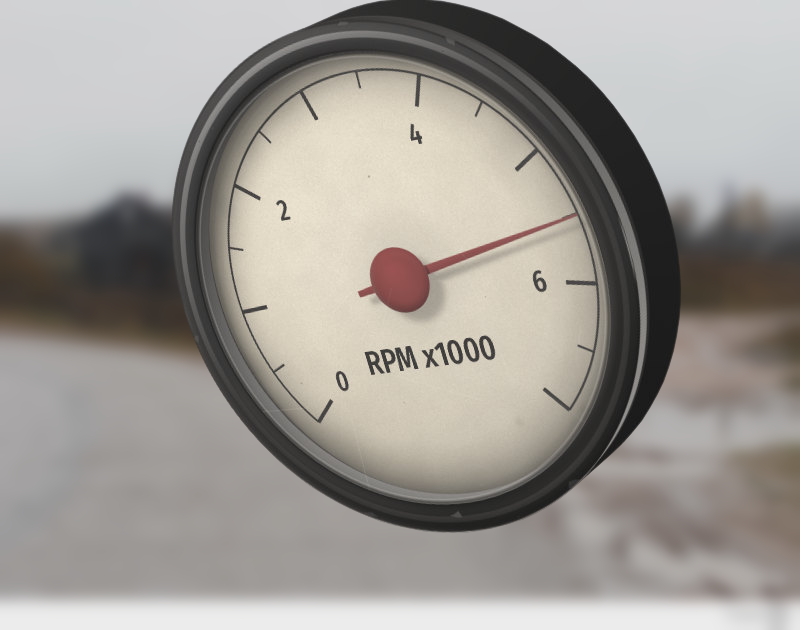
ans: {"value": 5500, "unit": "rpm"}
